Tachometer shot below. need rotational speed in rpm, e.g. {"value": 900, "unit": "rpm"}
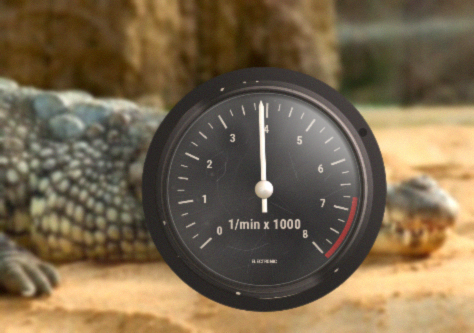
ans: {"value": 3875, "unit": "rpm"}
